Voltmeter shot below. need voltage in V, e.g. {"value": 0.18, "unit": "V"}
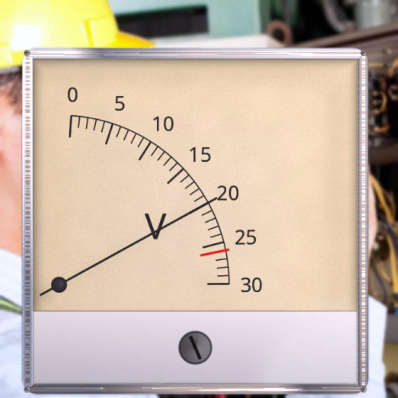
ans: {"value": 20, "unit": "V"}
